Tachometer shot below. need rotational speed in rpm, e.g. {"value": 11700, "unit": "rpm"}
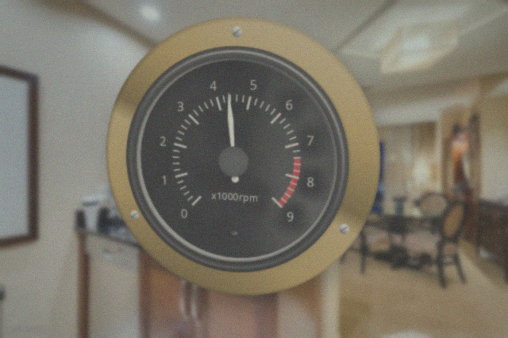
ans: {"value": 4400, "unit": "rpm"}
